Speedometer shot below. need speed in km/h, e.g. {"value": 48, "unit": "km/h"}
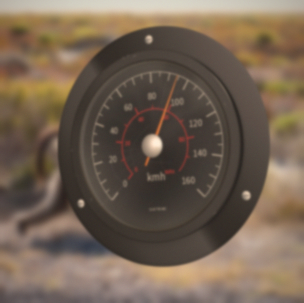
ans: {"value": 95, "unit": "km/h"}
